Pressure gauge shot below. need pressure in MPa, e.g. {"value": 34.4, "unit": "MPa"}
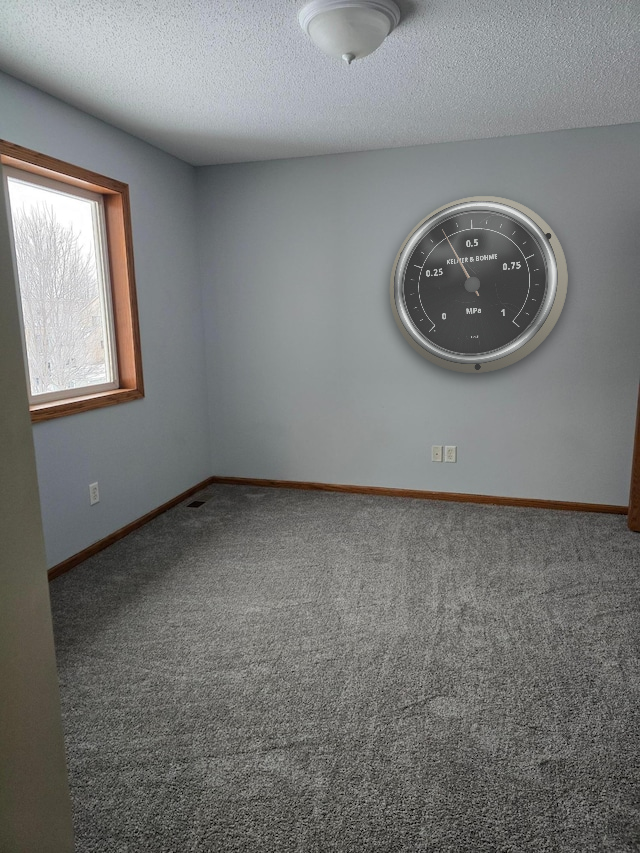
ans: {"value": 0.4, "unit": "MPa"}
